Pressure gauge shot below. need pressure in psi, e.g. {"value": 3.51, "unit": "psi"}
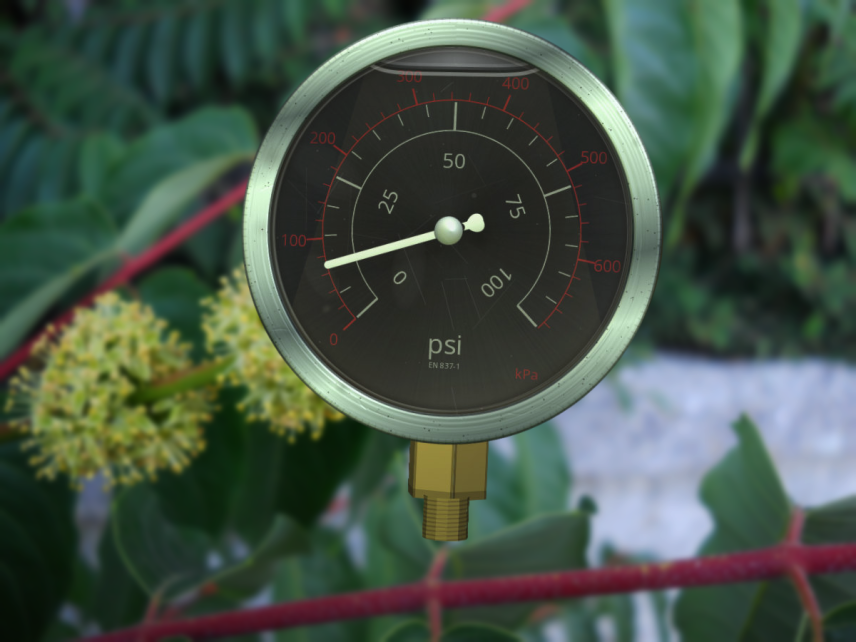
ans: {"value": 10, "unit": "psi"}
